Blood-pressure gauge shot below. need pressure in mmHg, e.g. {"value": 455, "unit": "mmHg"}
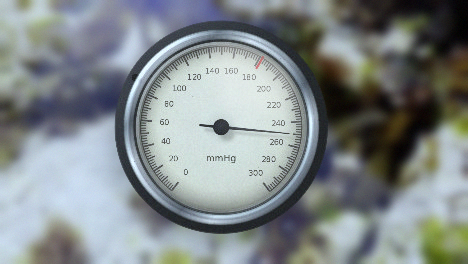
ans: {"value": 250, "unit": "mmHg"}
